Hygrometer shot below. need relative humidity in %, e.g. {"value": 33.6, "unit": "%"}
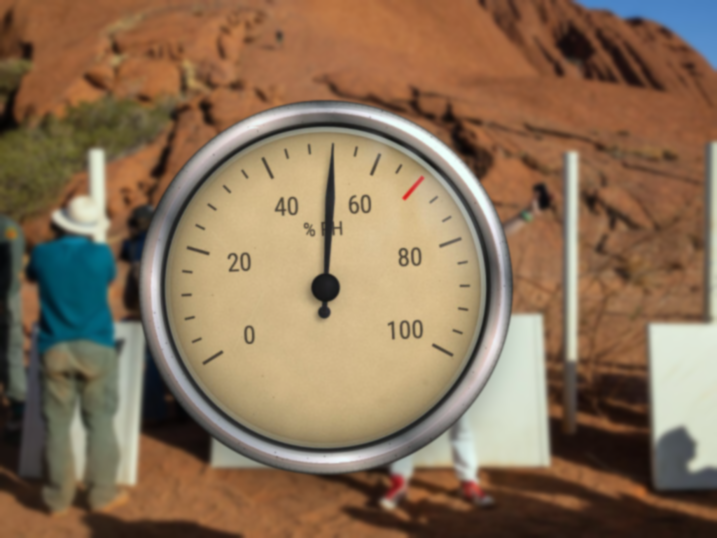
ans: {"value": 52, "unit": "%"}
